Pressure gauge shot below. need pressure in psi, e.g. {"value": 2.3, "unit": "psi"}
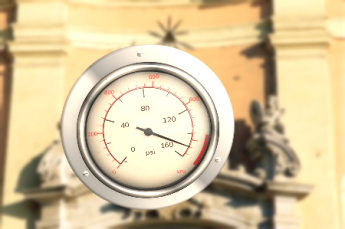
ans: {"value": 150, "unit": "psi"}
